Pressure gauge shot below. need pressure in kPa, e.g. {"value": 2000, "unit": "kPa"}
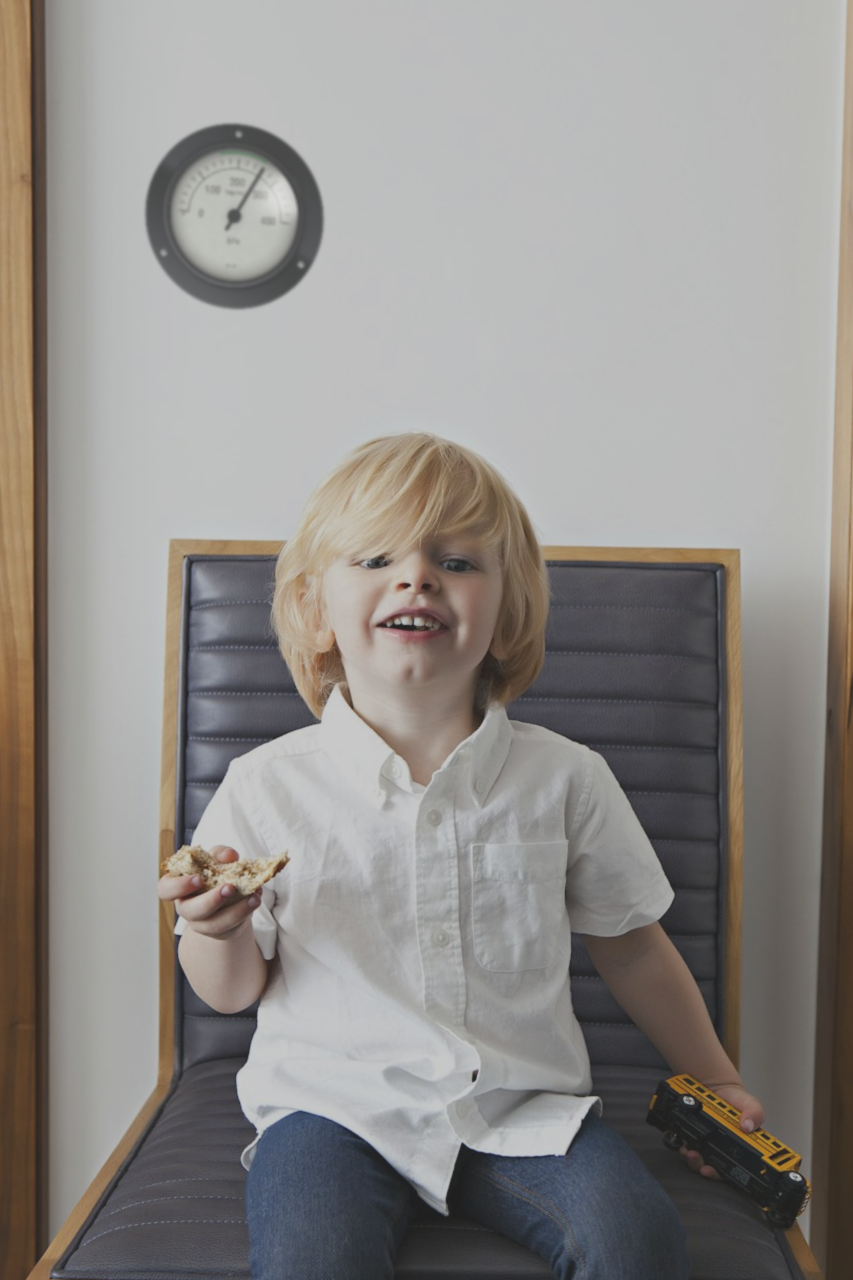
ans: {"value": 260, "unit": "kPa"}
